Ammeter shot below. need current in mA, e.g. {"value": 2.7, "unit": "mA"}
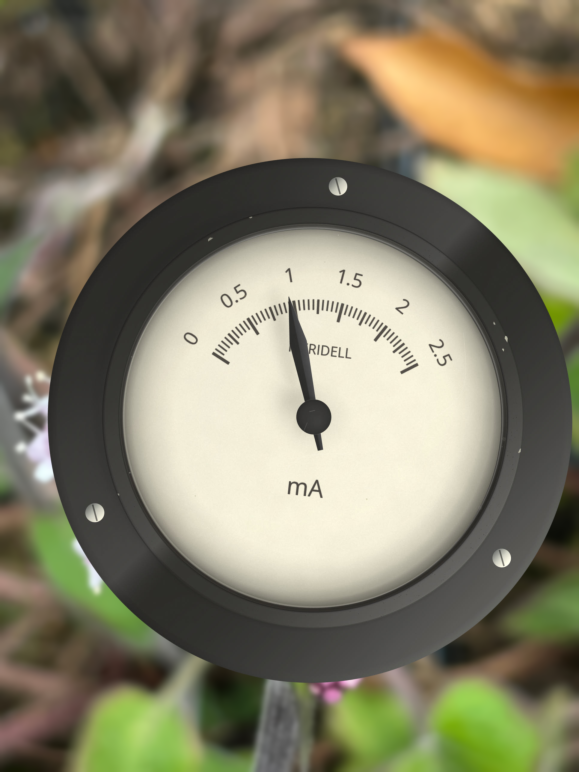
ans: {"value": 0.95, "unit": "mA"}
